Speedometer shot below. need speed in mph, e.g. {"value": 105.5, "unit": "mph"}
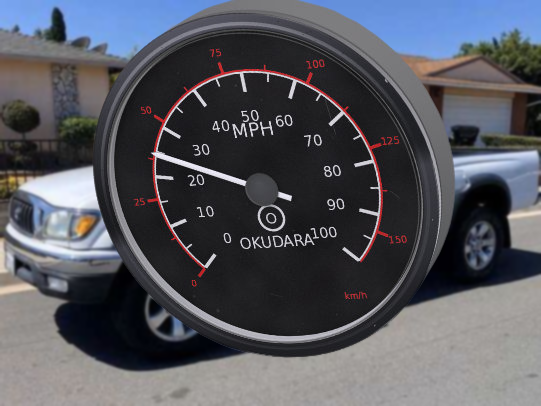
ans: {"value": 25, "unit": "mph"}
